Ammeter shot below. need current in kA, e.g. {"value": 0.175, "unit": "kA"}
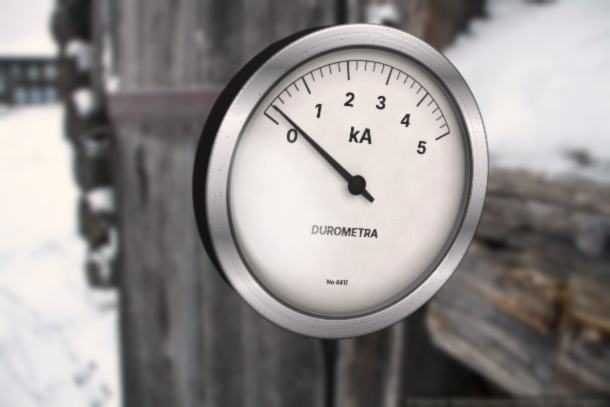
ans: {"value": 0.2, "unit": "kA"}
